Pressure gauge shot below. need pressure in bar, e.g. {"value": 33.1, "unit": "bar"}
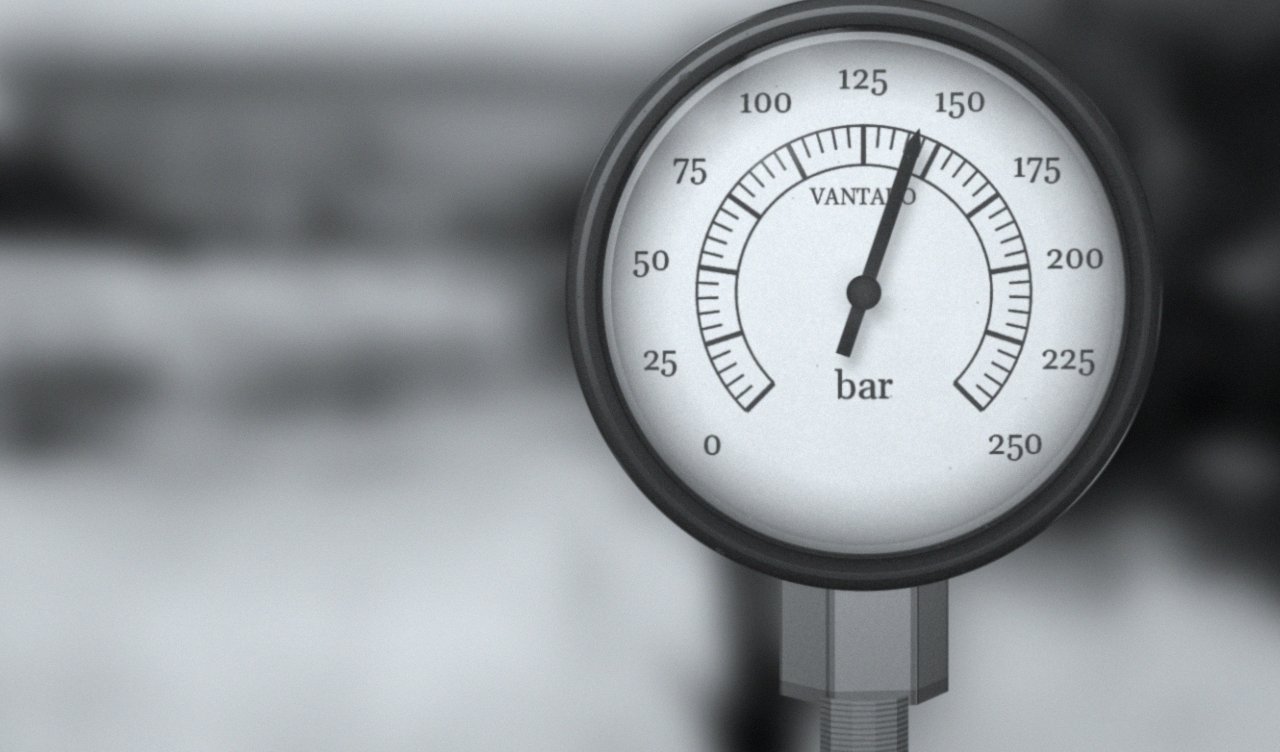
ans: {"value": 142.5, "unit": "bar"}
